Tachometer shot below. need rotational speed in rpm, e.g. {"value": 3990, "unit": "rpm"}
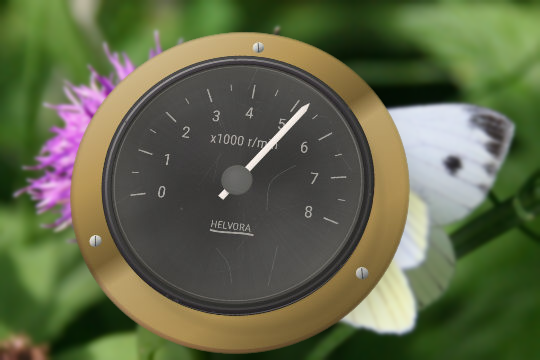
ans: {"value": 5250, "unit": "rpm"}
